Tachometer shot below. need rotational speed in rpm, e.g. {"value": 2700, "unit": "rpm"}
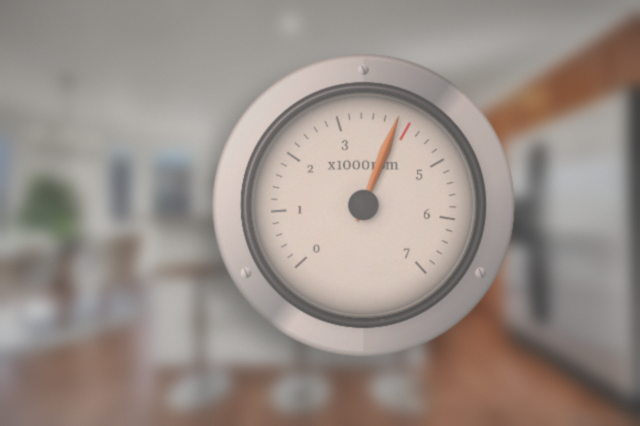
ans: {"value": 4000, "unit": "rpm"}
